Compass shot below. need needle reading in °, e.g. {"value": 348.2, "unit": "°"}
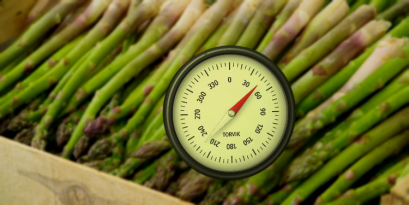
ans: {"value": 45, "unit": "°"}
